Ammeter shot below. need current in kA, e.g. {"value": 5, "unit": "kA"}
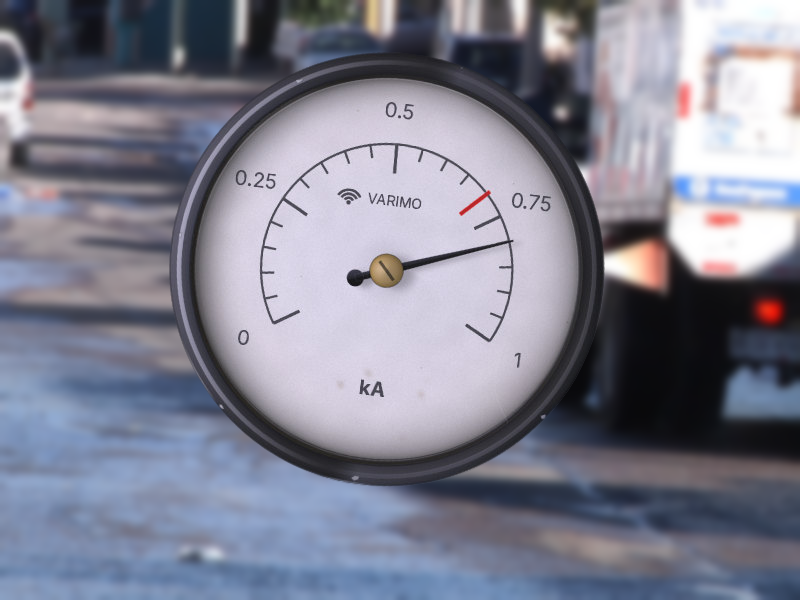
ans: {"value": 0.8, "unit": "kA"}
